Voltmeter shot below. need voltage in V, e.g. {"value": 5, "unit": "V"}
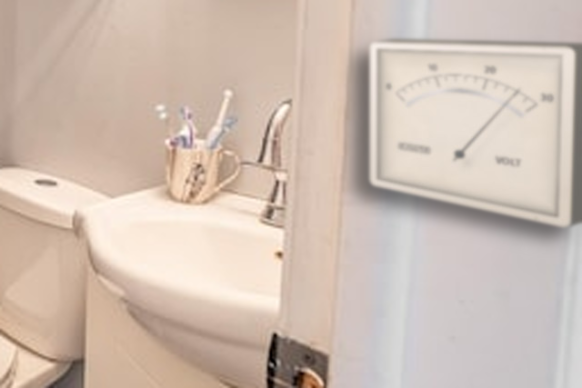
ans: {"value": 26, "unit": "V"}
